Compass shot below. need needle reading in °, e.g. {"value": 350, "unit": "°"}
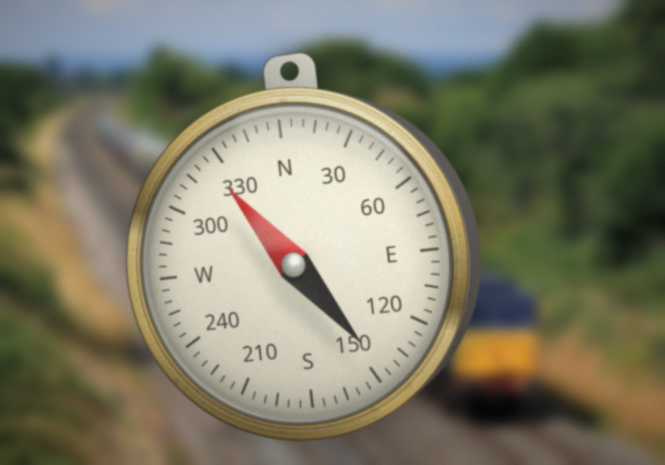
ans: {"value": 325, "unit": "°"}
